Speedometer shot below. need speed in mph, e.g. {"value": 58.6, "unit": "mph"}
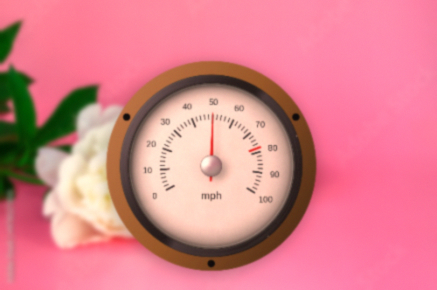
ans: {"value": 50, "unit": "mph"}
